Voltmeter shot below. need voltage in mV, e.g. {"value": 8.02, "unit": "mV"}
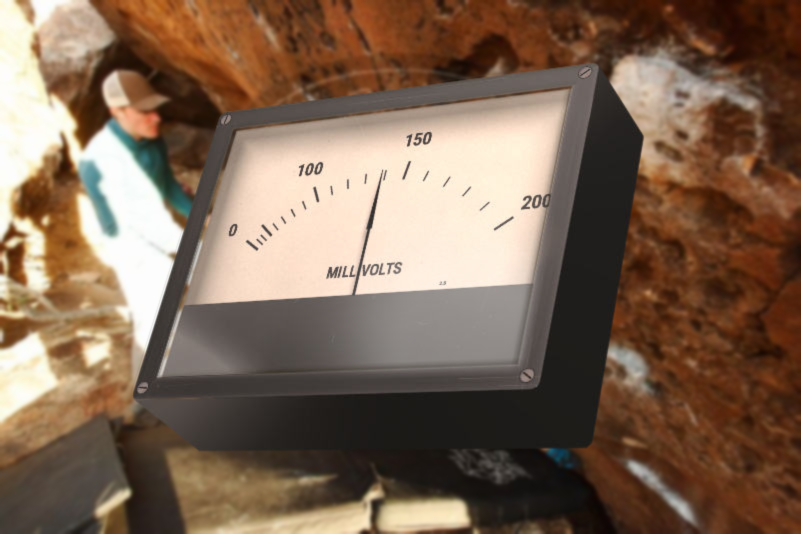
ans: {"value": 140, "unit": "mV"}
